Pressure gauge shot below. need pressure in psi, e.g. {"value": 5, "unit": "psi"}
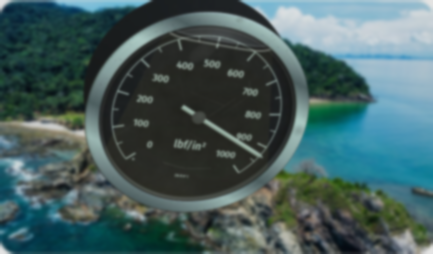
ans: {"value": 925, "unit": "psi"}
